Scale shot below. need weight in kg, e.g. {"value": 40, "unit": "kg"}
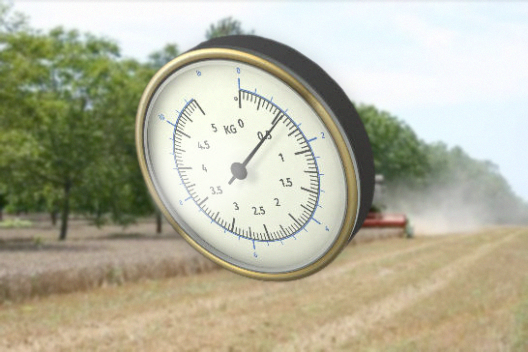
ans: {"value": 0.55, "unit": "kg"}
